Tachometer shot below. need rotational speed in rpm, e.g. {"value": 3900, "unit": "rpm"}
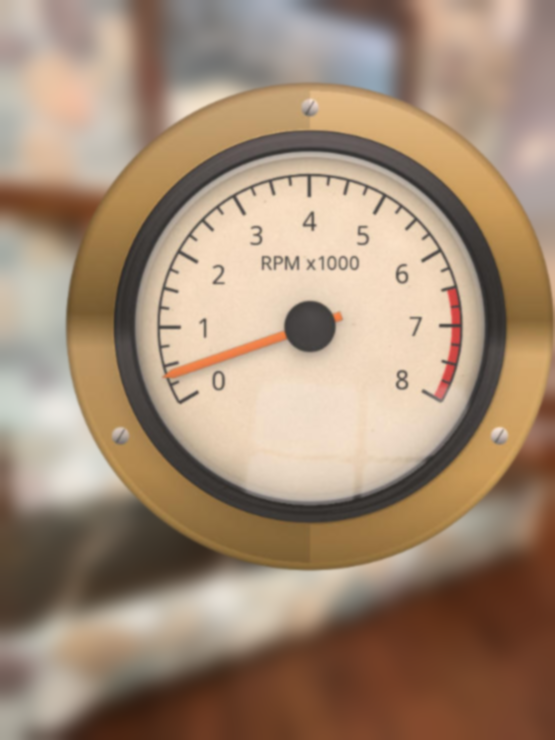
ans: {"value": 375, "unit": "rpm"}
